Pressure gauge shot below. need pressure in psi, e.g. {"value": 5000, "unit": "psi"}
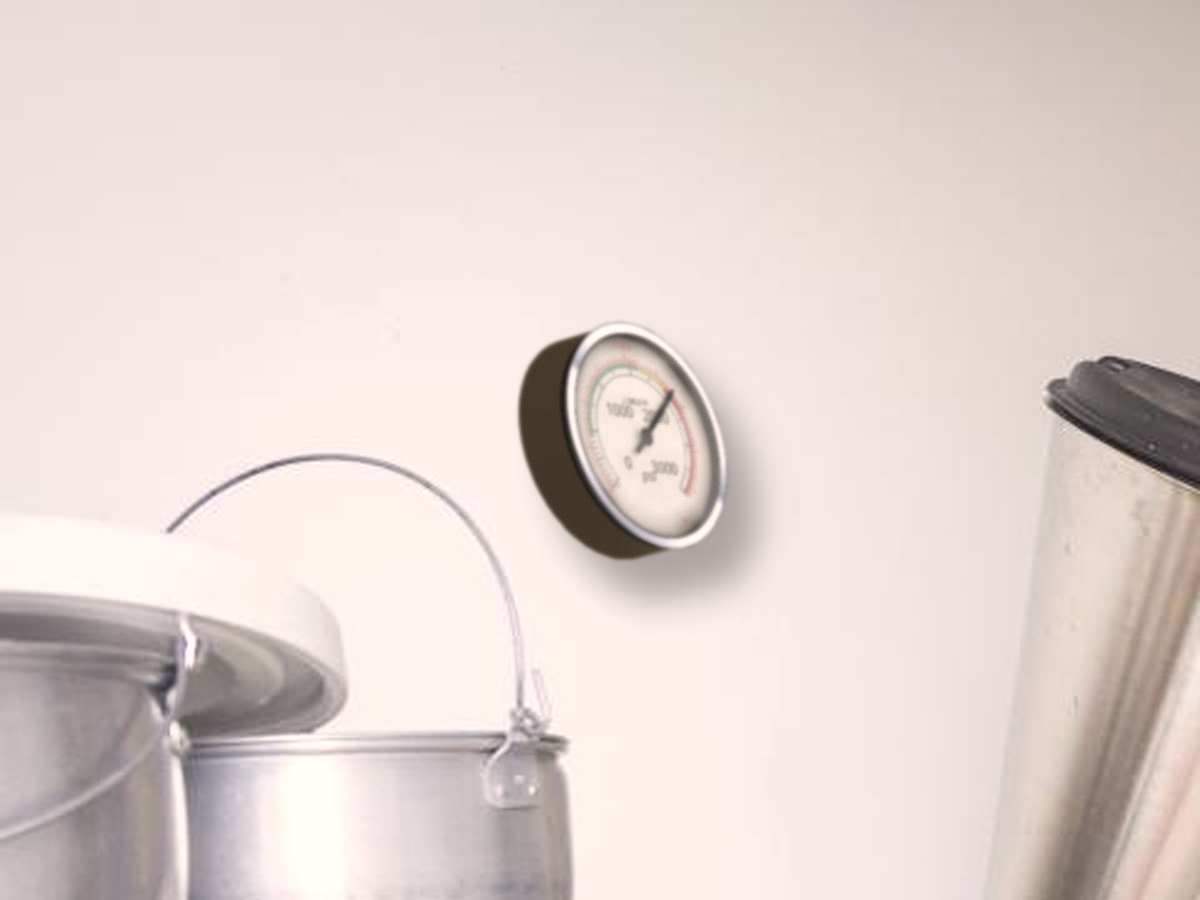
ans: {"value": 2000, "unit": "psi"}
